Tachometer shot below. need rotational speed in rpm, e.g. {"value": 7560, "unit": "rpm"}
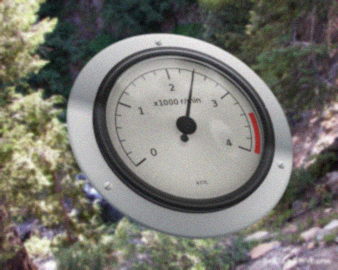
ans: {"value": 2400, "unit": "rpm"}
